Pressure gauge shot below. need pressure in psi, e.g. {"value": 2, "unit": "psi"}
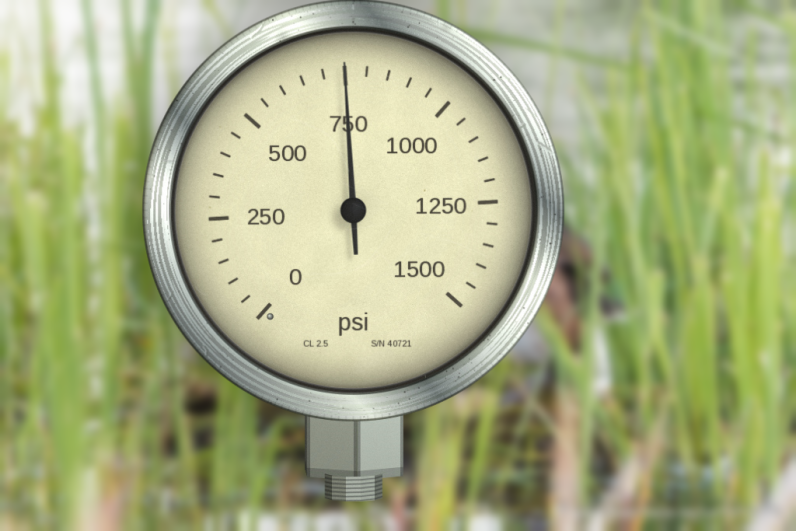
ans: {"value": 750, "unit": "psi"}
